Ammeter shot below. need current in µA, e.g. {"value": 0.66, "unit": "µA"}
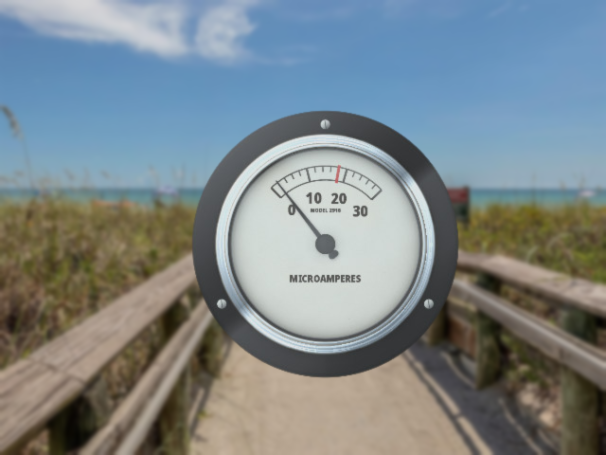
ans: {"value": 2, "unit": "µA"}
